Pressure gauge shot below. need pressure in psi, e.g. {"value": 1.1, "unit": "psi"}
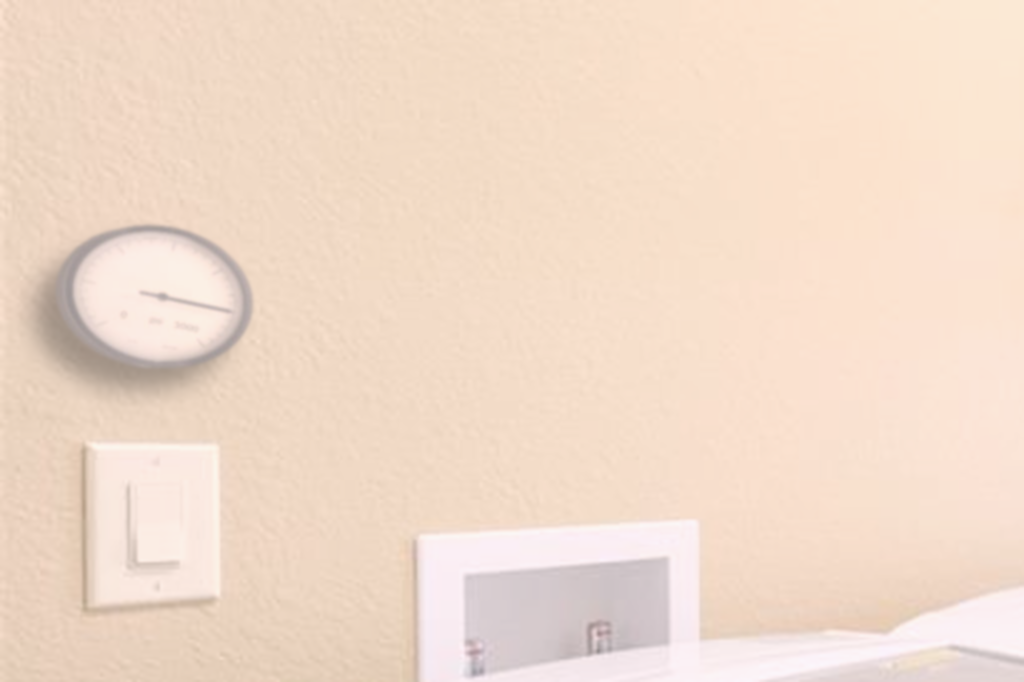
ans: {"value": 2500, "unit": "psi"}
